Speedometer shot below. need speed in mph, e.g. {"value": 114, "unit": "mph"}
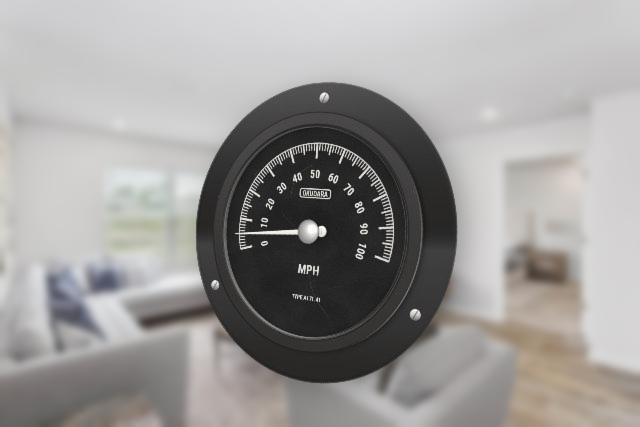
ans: {"value": 5, "unit": "mph"}
